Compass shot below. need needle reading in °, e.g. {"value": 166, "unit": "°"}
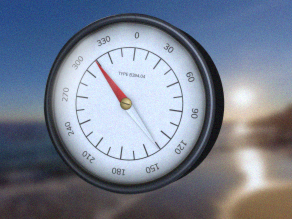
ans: {"value": 315, "unit": "°"}
